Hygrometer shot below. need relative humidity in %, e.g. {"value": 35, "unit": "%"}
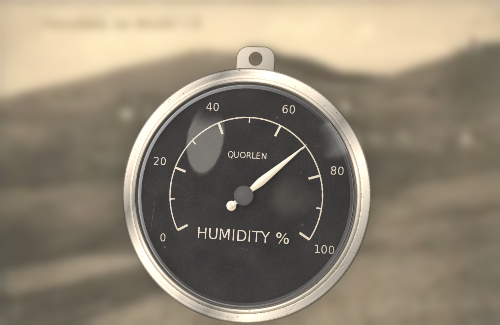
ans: {"value": 70, "unit": "%"}
